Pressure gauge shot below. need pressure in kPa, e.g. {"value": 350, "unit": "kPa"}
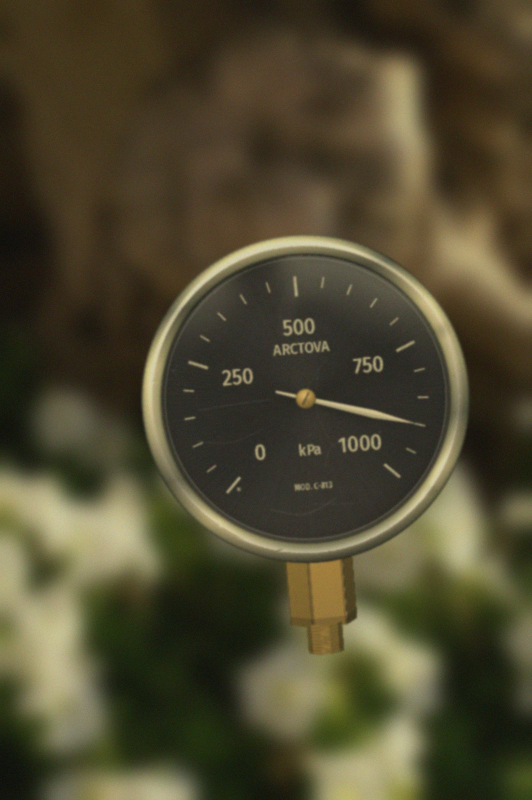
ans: {"value": 900, "unit": "kPa"}
